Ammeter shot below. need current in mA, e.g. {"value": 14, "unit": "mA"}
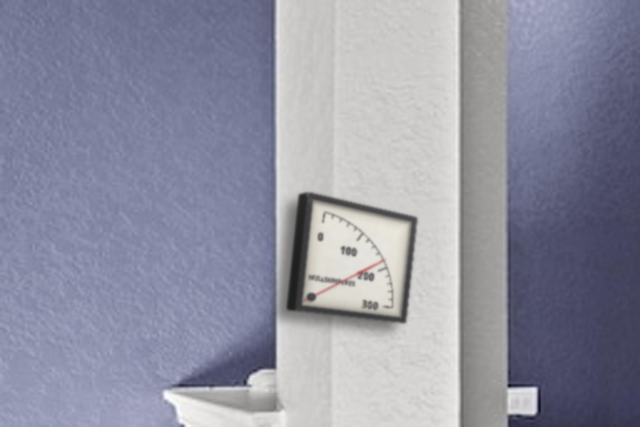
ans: {"value": 180, "unit": "mA"}
